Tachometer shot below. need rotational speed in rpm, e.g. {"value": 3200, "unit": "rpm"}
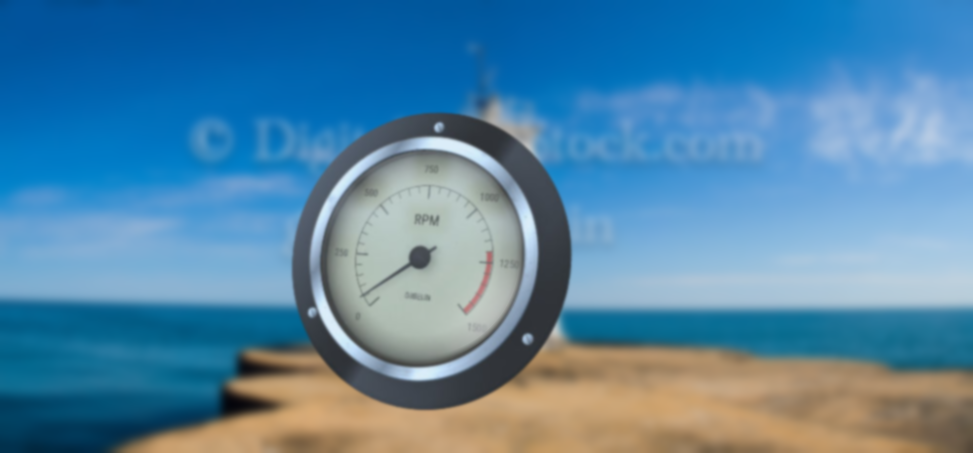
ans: {"value": 50, "unit": "rpm"}
